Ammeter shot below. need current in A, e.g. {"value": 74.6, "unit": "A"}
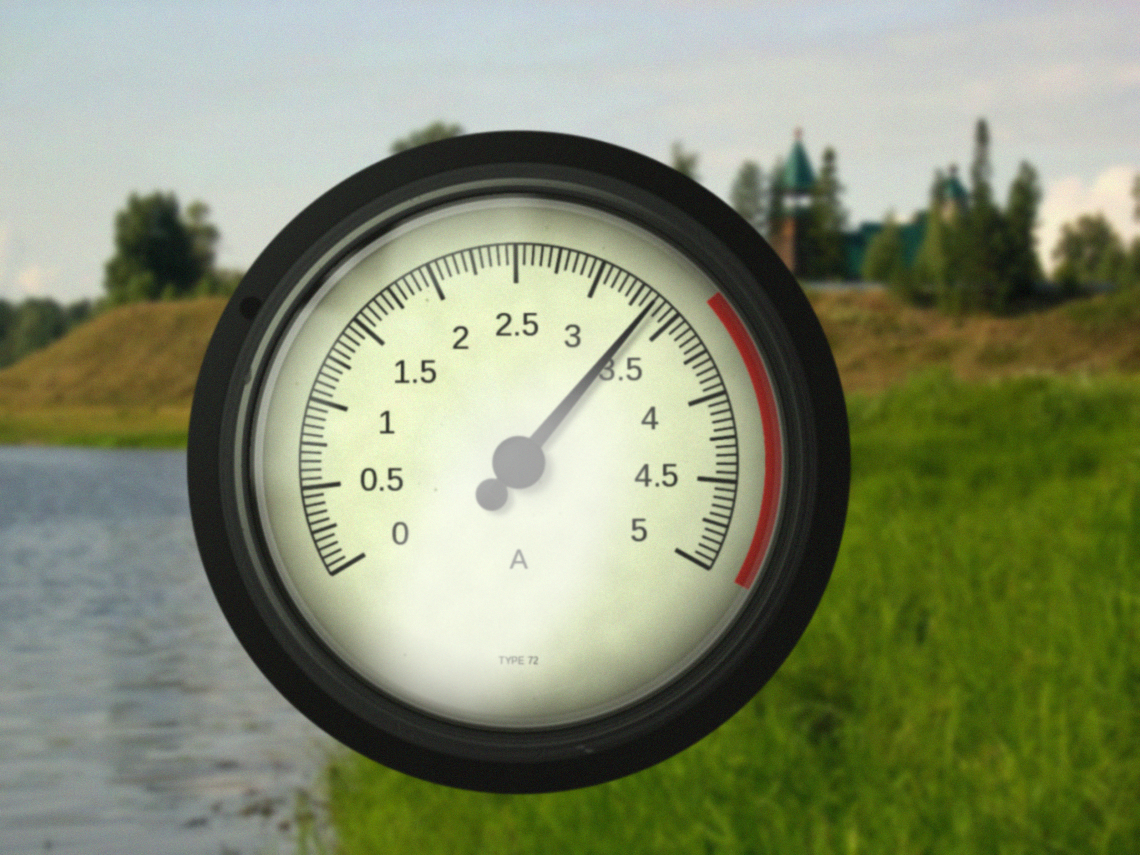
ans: {"value": 3.35, "unit": "A"}
